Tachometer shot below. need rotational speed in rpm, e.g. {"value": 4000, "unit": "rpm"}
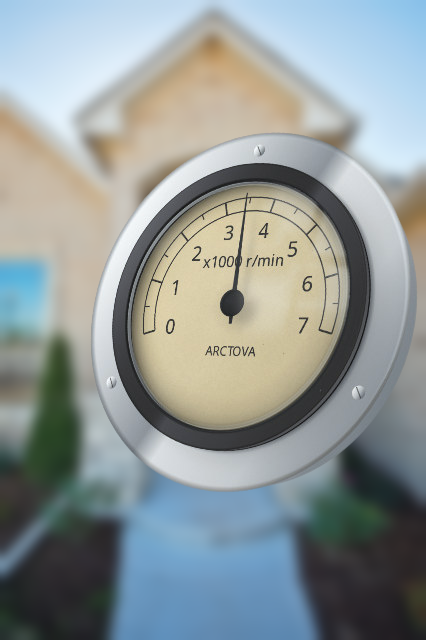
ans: {"value": 3500, "unit": "rpm"}
